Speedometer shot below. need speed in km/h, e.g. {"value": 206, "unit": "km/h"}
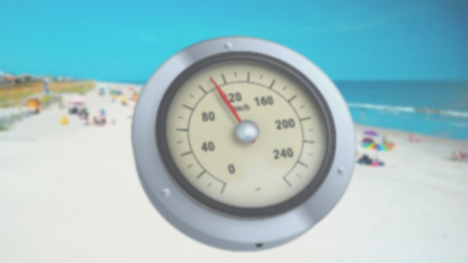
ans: {"value": 110, "unit": "km/h"}
